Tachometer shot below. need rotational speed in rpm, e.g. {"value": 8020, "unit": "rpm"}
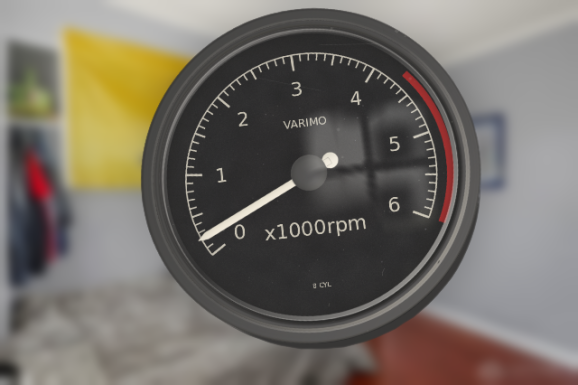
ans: {"value": 200, "unit": "rpm"}
